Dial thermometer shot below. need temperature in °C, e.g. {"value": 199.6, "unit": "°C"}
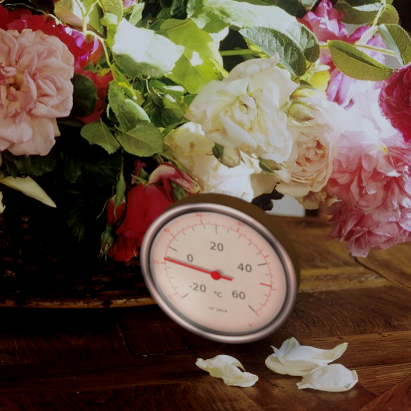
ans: {"value": -4, "unit": "°C"}
